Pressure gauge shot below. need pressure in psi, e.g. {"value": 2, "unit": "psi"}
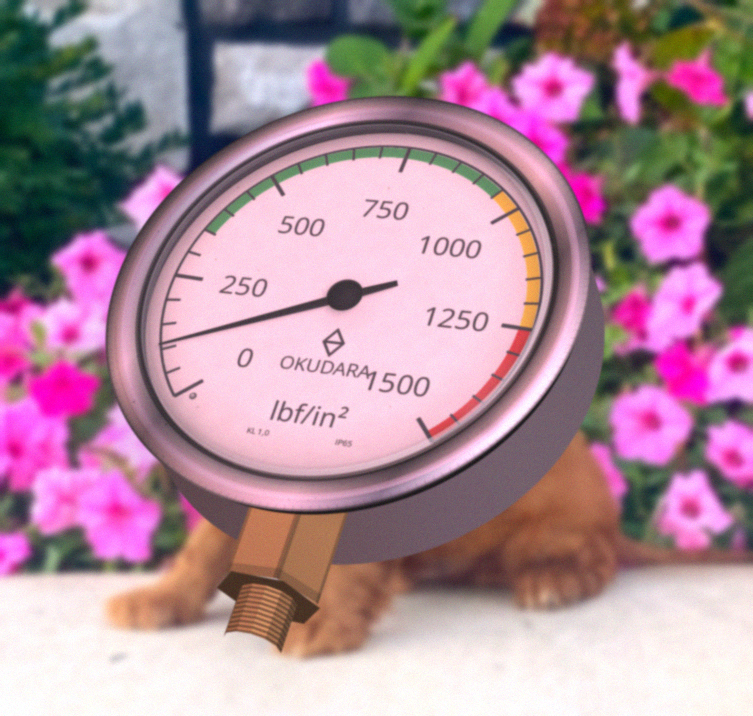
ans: {"value": 100, "unit": "psi"}
